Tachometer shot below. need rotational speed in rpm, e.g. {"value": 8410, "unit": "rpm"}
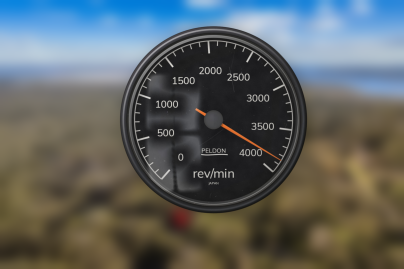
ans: {"value": 3850, "unit": "rpm"}
